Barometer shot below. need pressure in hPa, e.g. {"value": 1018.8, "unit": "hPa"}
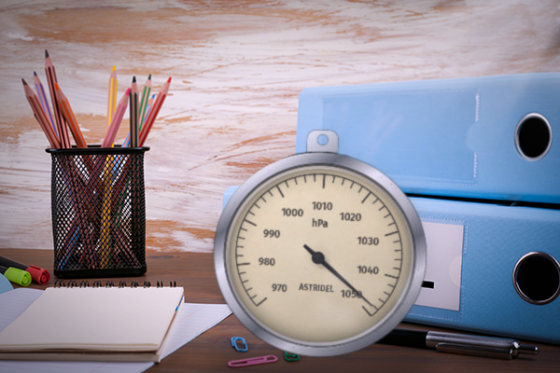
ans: {"value": 1048, "unit": "hPa"}
